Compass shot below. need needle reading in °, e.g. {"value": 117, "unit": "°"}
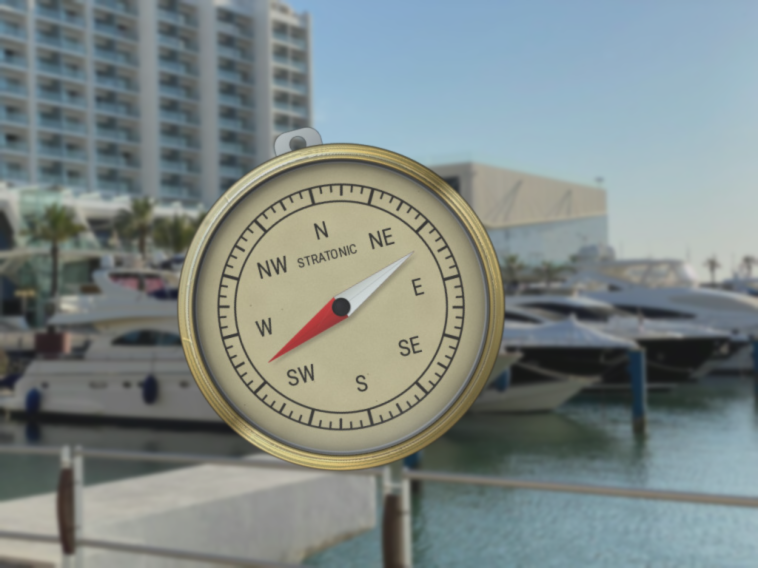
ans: {"value": 247.5, "unit": "°"}
